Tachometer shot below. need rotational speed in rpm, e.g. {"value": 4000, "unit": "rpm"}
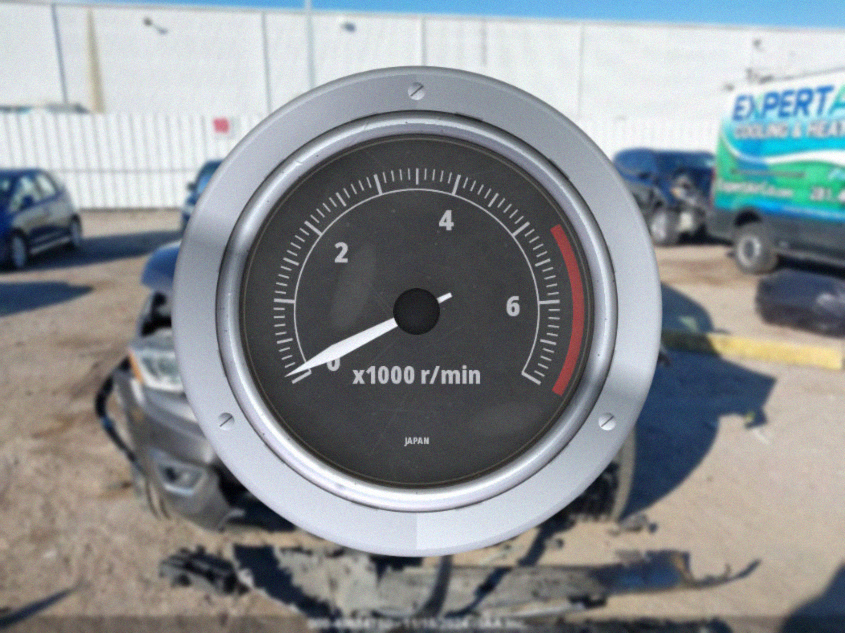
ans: {"value": 100, "unit": "rpm"}
